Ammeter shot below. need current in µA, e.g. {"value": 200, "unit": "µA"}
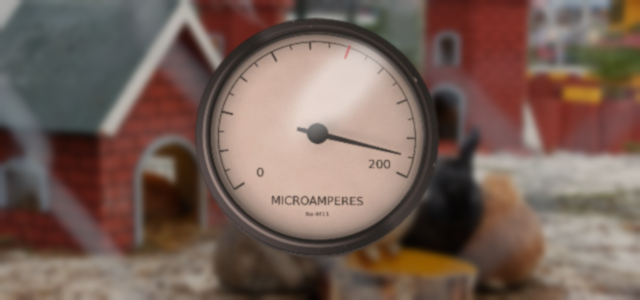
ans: {"value": 190, "unit": "µA"}
